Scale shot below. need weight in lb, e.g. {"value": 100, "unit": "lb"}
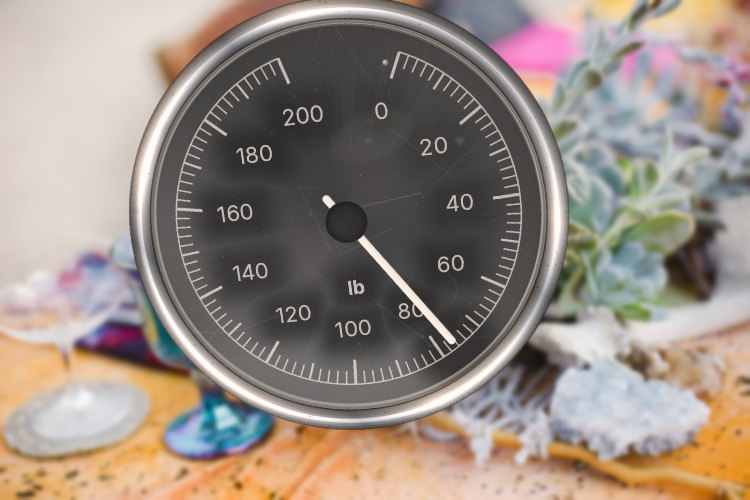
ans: {"value": 76, "unit": "lb"}
